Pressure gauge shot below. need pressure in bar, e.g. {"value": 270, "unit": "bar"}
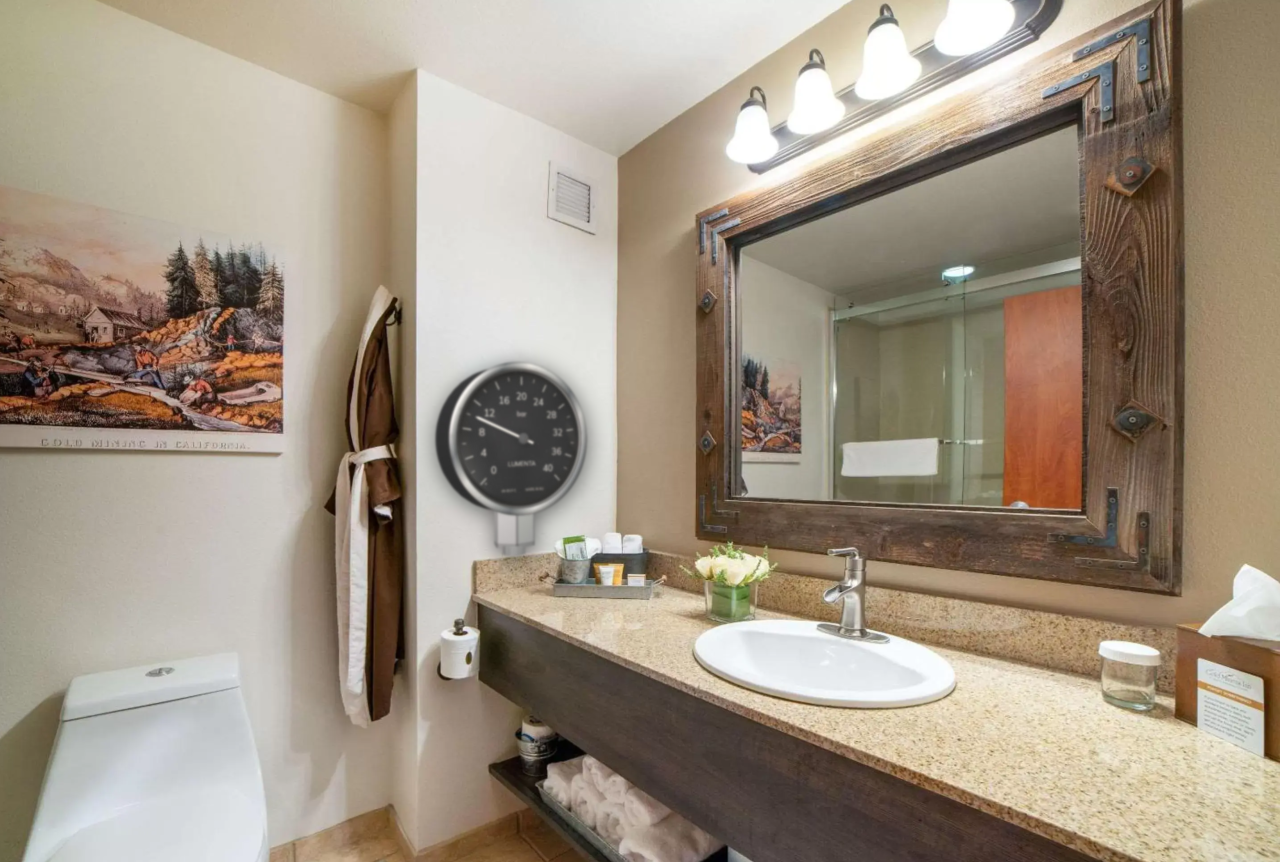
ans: {"value": 10, "unit": "bar"}
